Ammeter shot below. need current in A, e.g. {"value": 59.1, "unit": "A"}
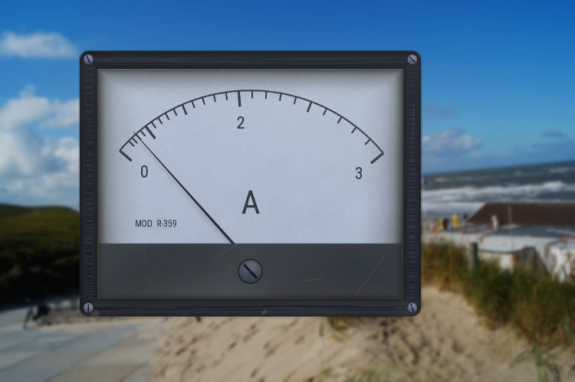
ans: {"value": 0.8, "unit": "A"}
